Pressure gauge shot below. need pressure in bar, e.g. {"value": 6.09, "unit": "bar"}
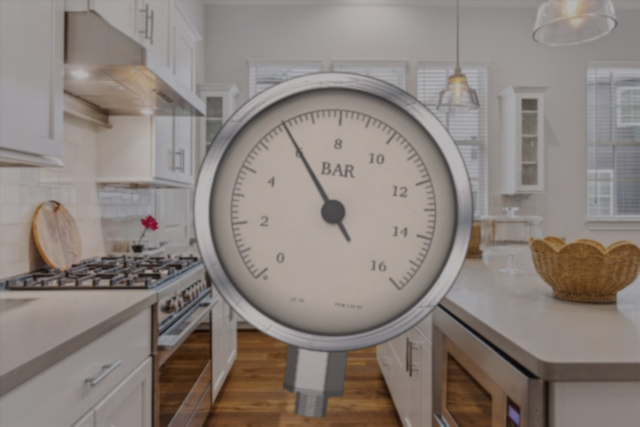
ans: {"value": 6, "unit": "bar"}
